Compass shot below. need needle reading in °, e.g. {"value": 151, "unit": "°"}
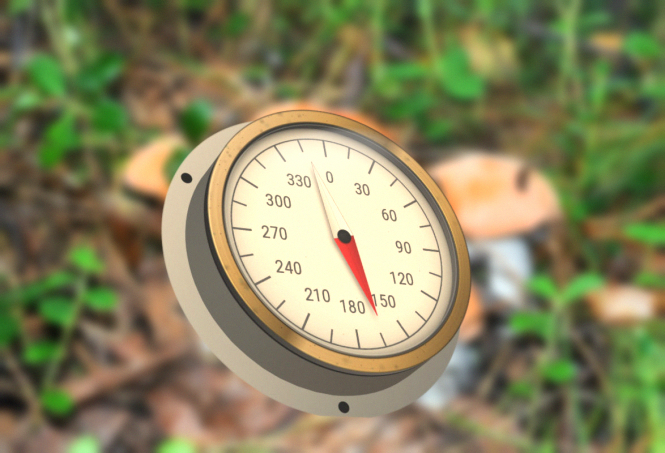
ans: {"value": 165, "unit": "°"}
